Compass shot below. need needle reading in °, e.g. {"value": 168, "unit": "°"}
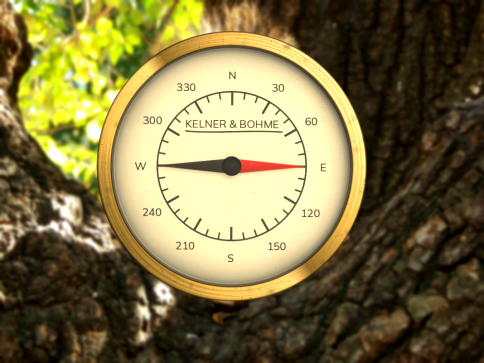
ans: {"value": 90, "unit": "°"}
